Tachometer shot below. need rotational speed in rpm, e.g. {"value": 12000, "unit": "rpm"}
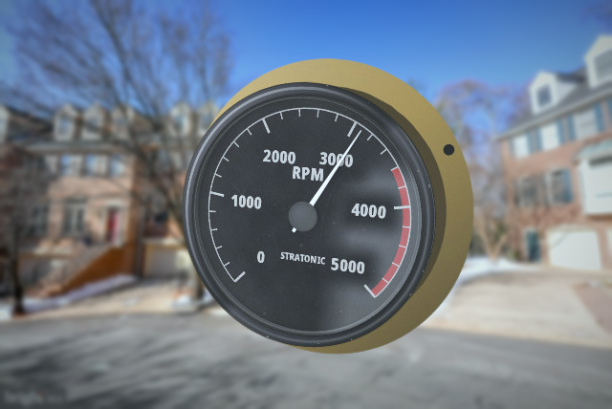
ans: {"value": 3100, "unit": "rpm"}
